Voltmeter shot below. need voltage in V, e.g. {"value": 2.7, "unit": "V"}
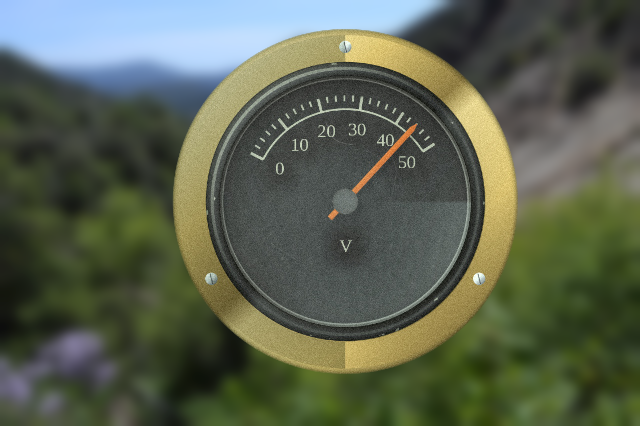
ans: {"value": 44, "unit": "V"}
